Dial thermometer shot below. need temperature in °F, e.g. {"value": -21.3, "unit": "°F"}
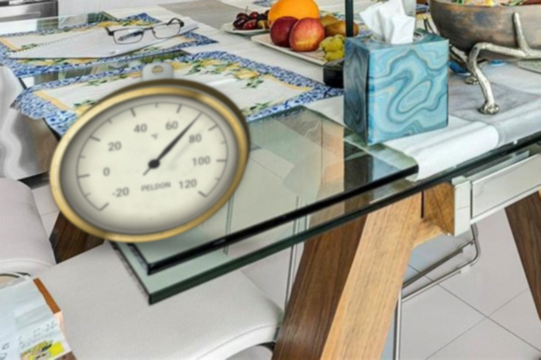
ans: {"value": 70, "unit": "°F"}
